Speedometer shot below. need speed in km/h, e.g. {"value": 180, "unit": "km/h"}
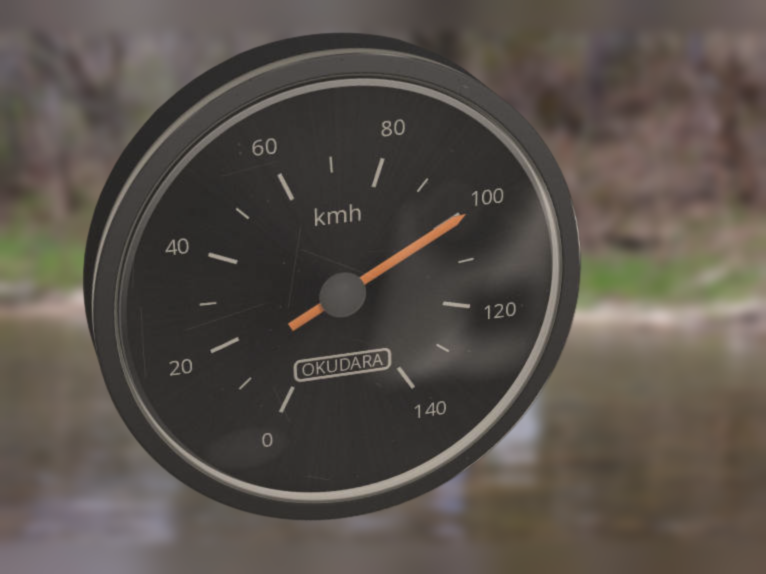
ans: {"value": 100, "unit": "km/h"}
